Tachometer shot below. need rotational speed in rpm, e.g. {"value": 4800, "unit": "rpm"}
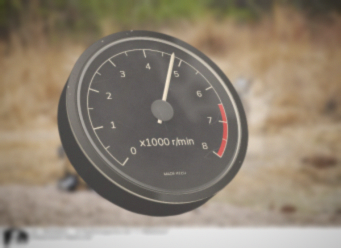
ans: {"value": 4750, "unit": "rpm"}
